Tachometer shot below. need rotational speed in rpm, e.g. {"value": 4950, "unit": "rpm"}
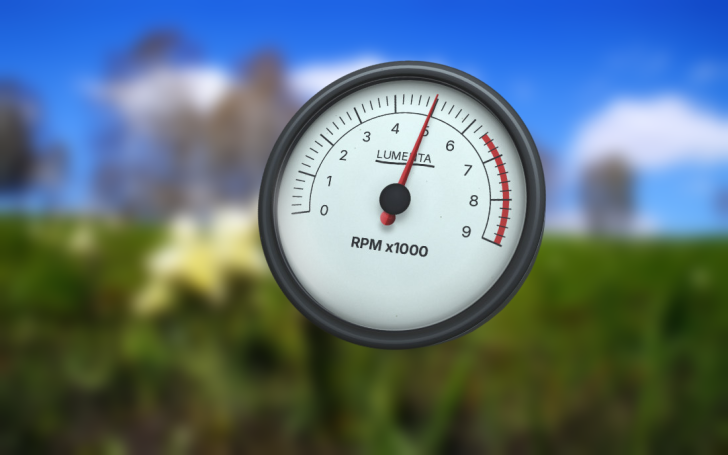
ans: {"value": 5000, "unit": "rpm"}
